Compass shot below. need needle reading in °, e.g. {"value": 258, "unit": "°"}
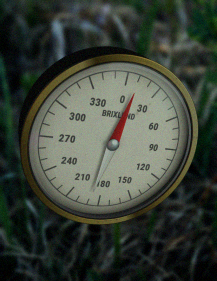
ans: {"value": 10, "unit": "°"}
